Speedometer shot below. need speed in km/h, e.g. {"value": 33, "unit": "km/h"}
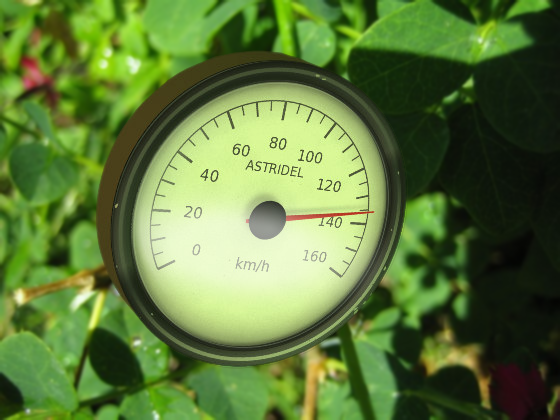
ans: {"value": 135, "unit": "km/h"}
